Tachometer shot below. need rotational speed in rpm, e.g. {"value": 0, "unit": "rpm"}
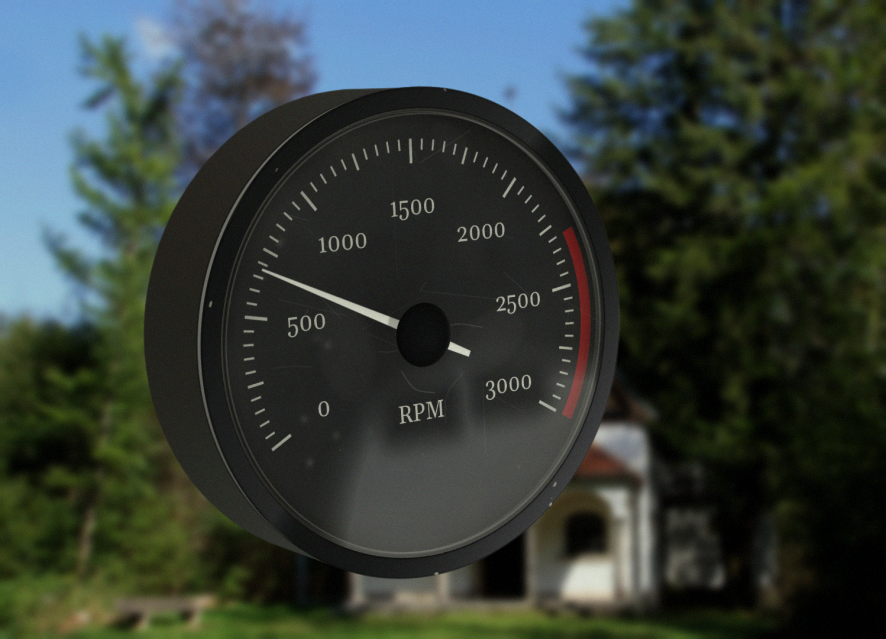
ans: {"value": 675, "unit": "rpm"}
